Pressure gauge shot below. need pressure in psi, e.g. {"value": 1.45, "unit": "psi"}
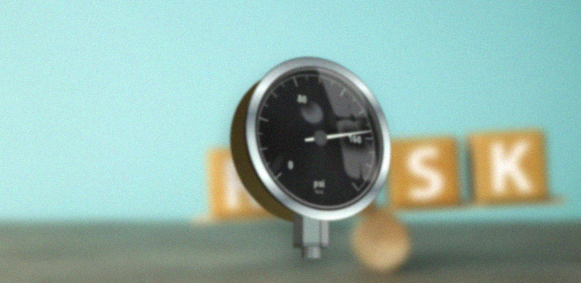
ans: {"value": 155, "unit": "psi"}
